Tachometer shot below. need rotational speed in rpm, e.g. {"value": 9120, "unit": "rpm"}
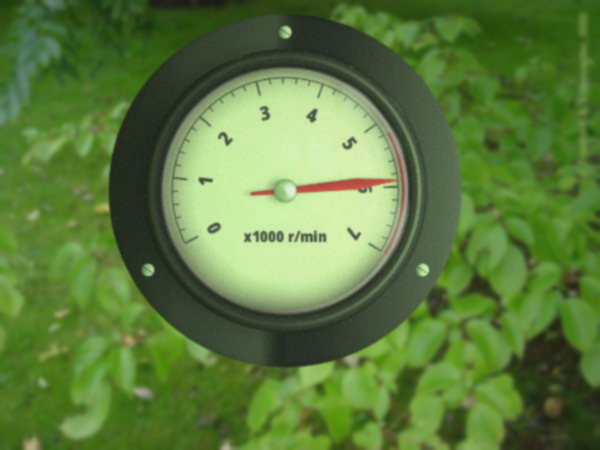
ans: {"value": 5900, "unit": "rpm"}
